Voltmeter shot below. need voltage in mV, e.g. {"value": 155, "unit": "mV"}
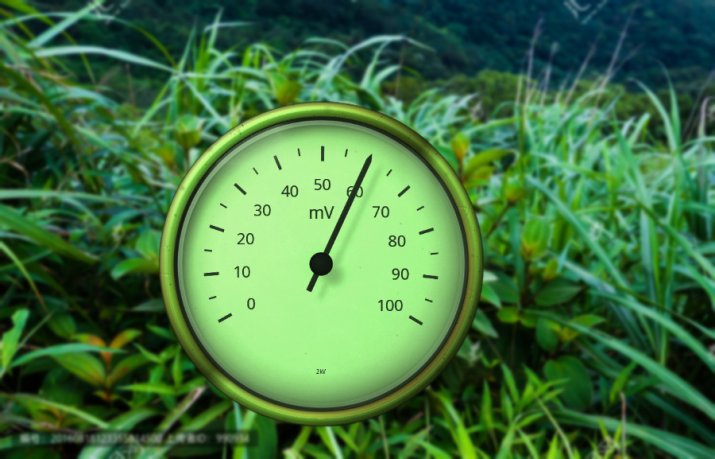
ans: {"value": 60, "unit": "mV"}
